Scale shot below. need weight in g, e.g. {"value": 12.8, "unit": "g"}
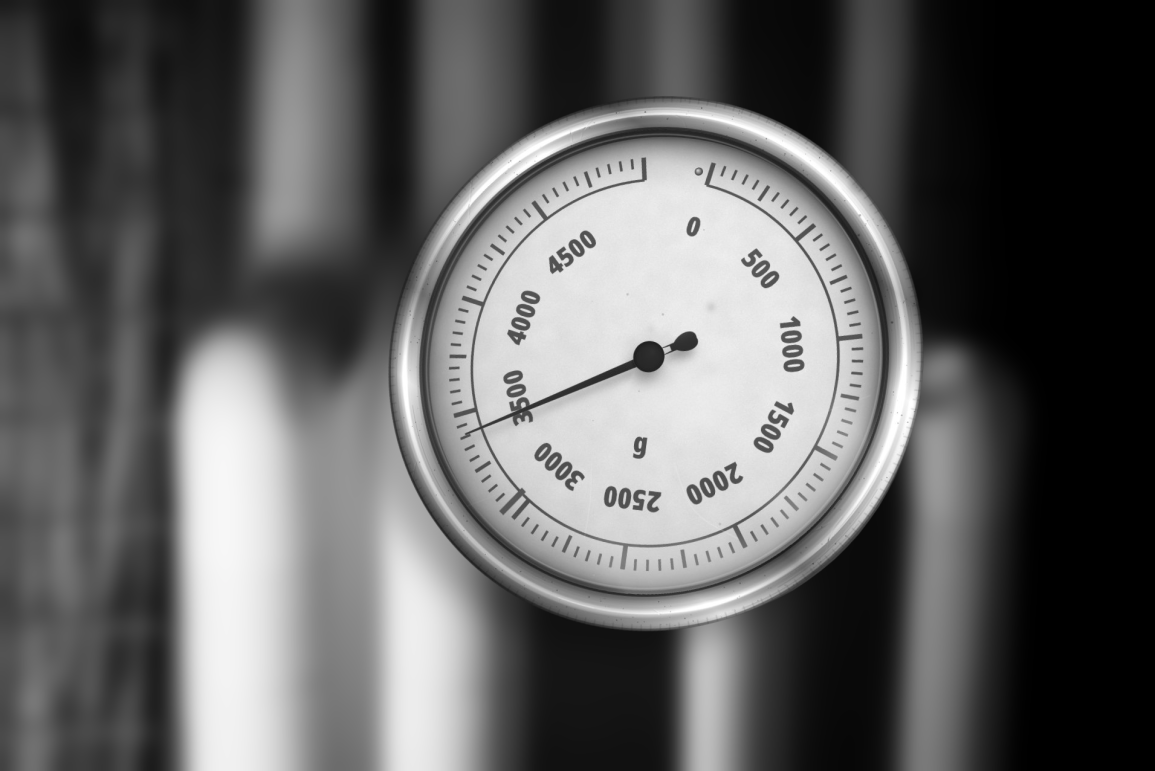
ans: {"value": 3400, "unit": "g"}
